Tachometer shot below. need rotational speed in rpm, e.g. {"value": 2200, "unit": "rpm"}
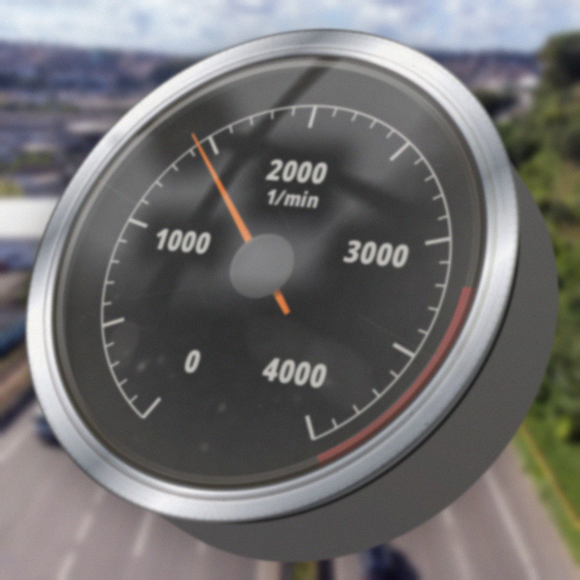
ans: {"value": 1450, "unit": "rpm"}
